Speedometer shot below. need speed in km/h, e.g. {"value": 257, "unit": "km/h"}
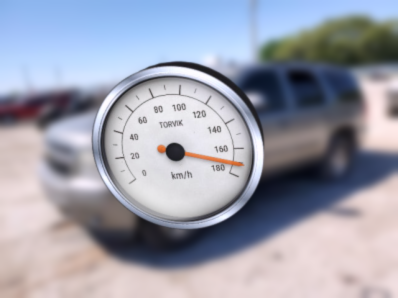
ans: {"value": 170, "unit": "km/h"}
